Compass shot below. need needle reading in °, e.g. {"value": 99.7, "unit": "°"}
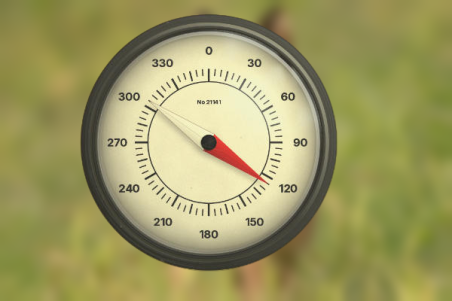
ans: {"value": 125, "unit": "°"}
